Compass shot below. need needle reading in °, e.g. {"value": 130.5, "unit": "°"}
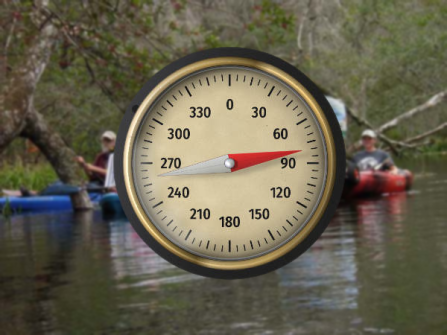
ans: {"value": 80, "unit": "°"}
